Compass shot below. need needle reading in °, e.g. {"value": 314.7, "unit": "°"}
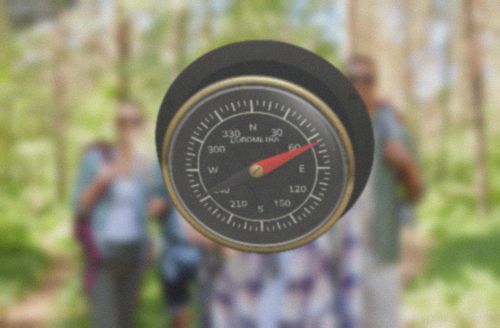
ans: {"value": 65, "unit": "°"}
